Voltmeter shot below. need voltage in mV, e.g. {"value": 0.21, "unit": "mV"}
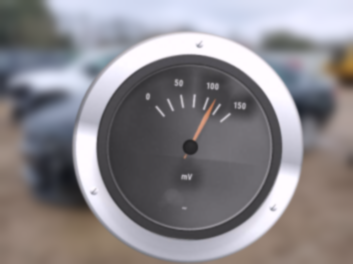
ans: {"value": 112.5, "unit": "mV"}
